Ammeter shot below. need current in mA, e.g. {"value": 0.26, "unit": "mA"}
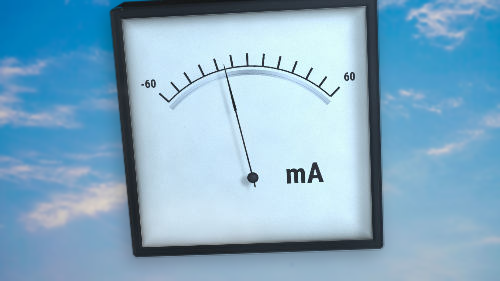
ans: {"value": -15, "unit": "mA"}
